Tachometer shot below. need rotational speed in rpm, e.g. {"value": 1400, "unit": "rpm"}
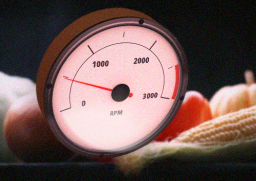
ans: {"value": 500, "unit": "rpm"}
